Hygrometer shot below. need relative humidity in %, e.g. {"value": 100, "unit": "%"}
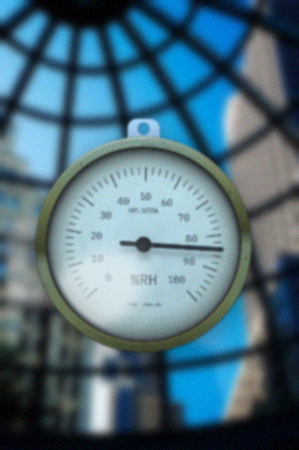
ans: {"value": 84, "unit": "%"}
